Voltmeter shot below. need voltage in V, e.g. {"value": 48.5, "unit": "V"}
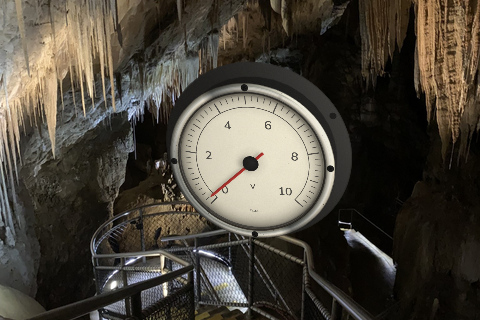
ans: {"value": 0.2, "unit": "V"}
